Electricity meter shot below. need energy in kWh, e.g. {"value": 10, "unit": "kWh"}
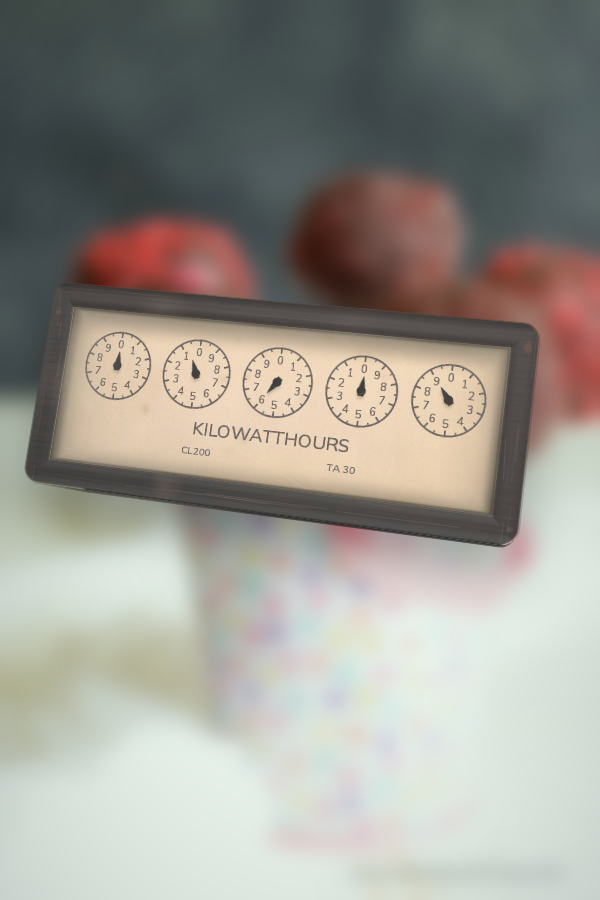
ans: {"value": 599, "unit": "kWh"}
